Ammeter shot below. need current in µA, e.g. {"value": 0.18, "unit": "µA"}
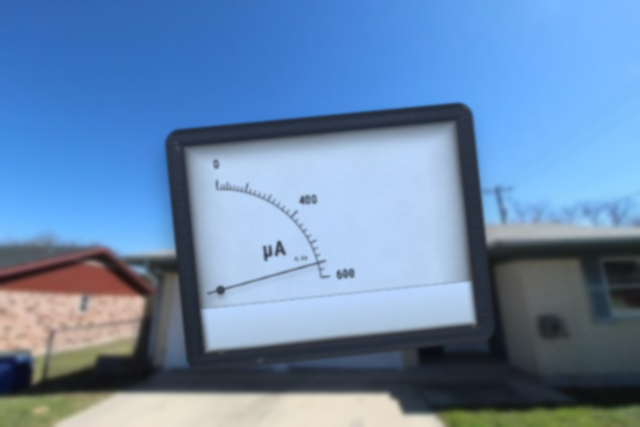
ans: {"value": 560, "unit": "µA"}
